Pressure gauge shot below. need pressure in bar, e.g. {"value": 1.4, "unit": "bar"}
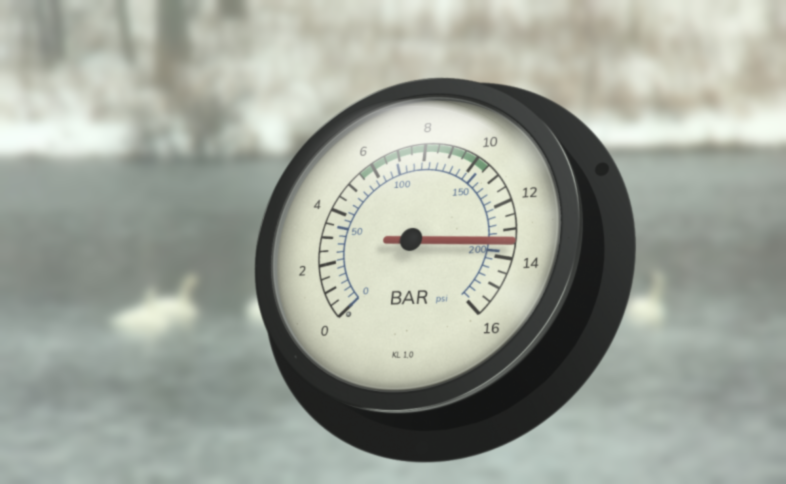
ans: {"value": 13.5, "unit": "bar"}
